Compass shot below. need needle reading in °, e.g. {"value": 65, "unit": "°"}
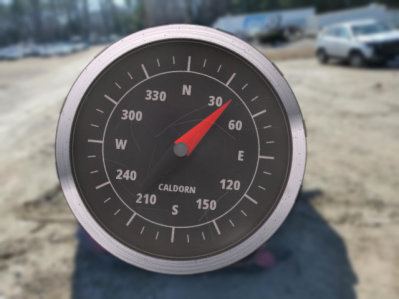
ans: {"value": 40, "unit": "°"}
